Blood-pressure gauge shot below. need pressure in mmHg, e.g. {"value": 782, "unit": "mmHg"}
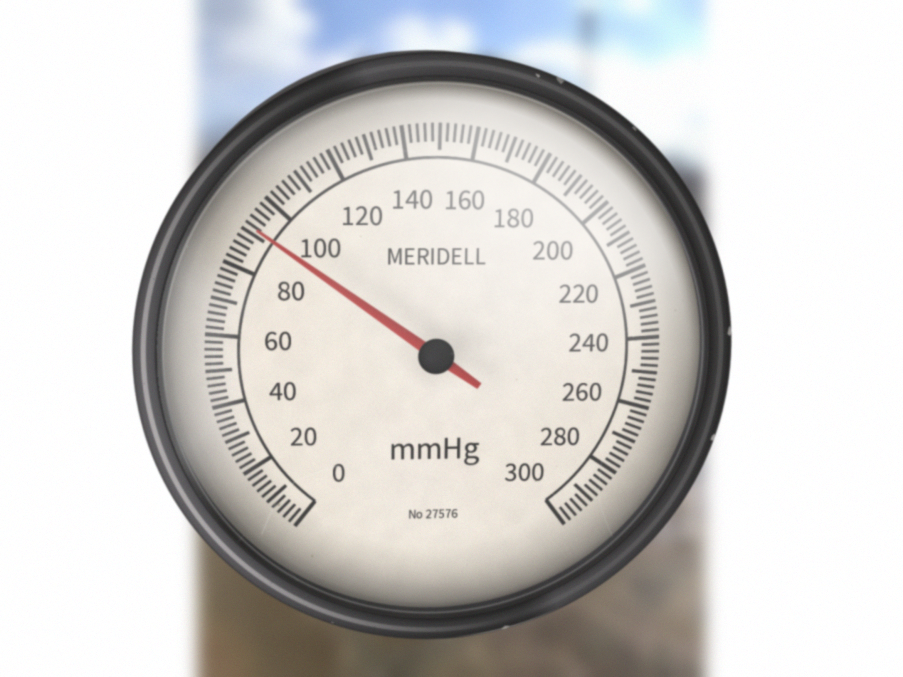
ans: {"value": 92, "unit": "mmHg"}
